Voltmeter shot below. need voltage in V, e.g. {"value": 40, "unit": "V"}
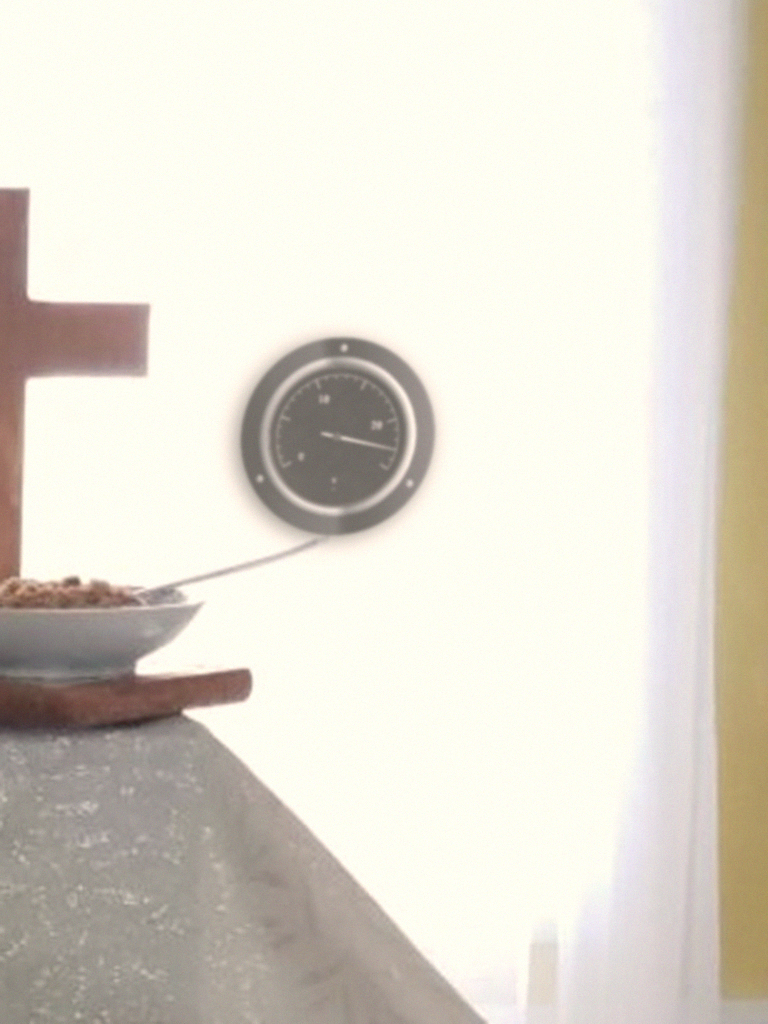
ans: {"value": 23, "unit": "V"}
